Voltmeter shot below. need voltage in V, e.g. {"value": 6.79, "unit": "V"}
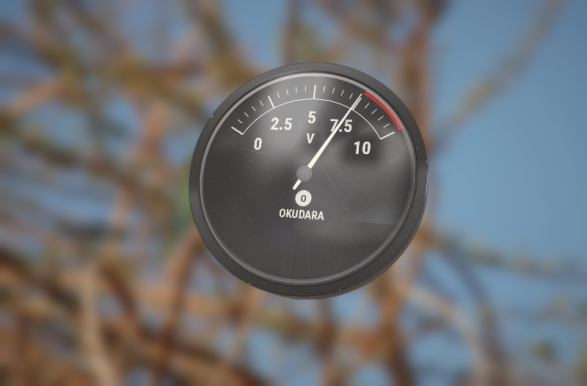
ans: {"value": 7.5, "unit": "V"}
